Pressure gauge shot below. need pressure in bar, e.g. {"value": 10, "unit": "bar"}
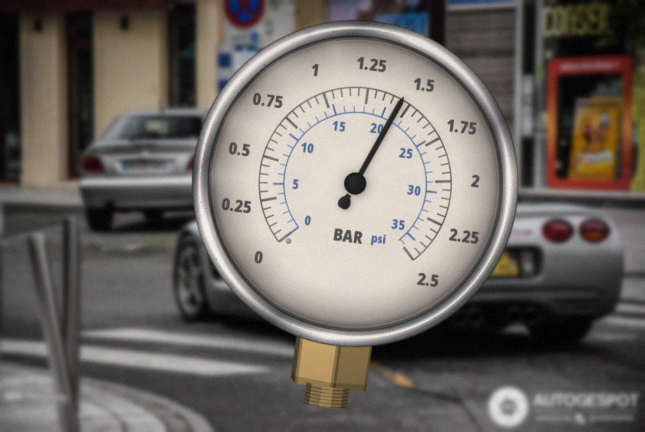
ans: {"value": 1.45, "unit": "bar"}
